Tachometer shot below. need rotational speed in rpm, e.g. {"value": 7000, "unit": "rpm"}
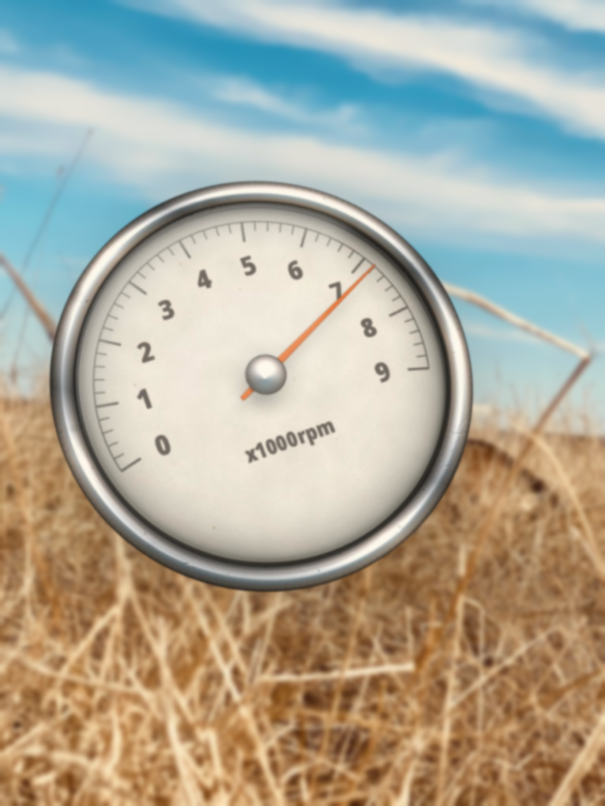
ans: {"value": 7200, "unit": "rpm"}
